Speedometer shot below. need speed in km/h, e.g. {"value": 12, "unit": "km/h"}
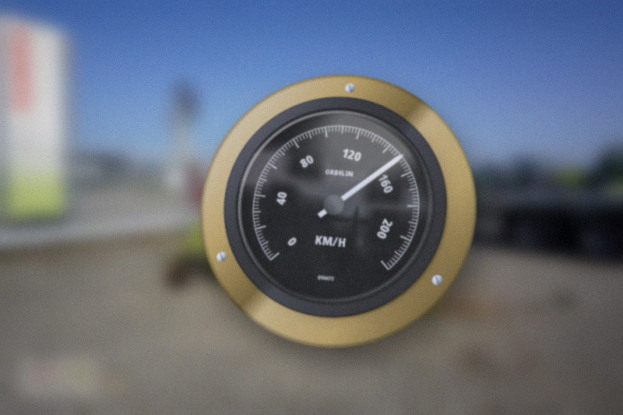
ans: {"value": 150, "unit": "km/h"}
